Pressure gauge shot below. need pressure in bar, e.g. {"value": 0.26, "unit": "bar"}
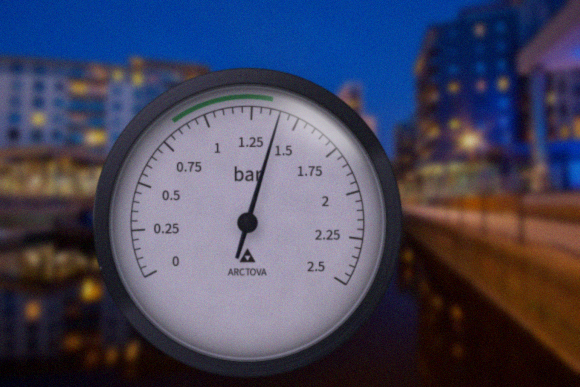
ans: {"value": 1.4, "unit": "bar"}
